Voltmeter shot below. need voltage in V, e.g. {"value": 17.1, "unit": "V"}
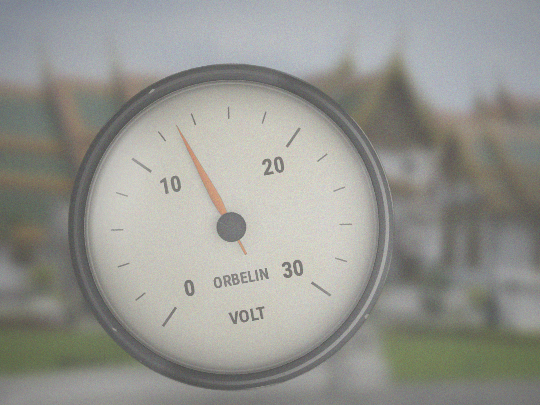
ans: {"value": 13, "unit": "V"}
